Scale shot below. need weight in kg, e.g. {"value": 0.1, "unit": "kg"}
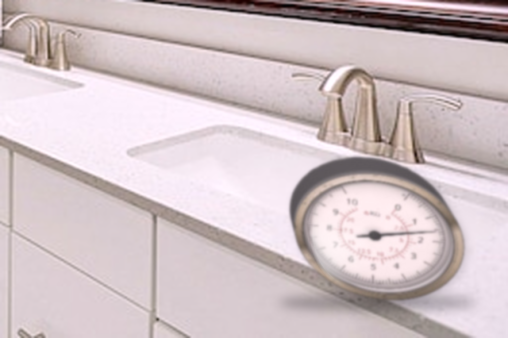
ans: {"value": 1.5, "unit": "kg"}
